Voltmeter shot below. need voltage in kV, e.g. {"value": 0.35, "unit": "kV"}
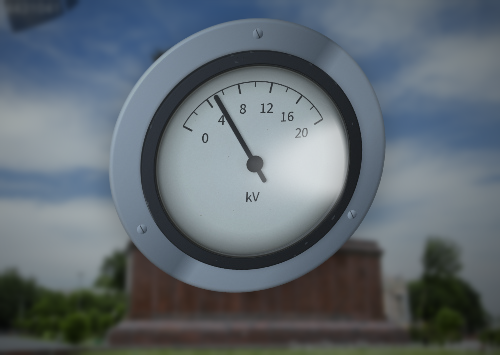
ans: {"value": 5, "unit": "kV"}
